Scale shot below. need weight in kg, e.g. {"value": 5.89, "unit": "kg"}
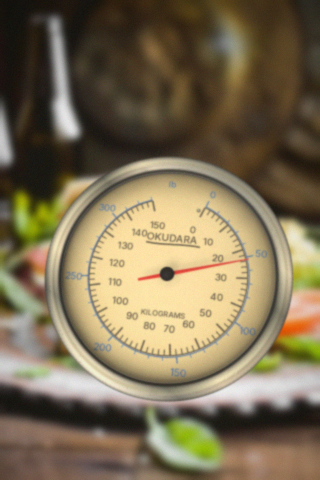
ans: {"value": 24, "unit": "kg"}
